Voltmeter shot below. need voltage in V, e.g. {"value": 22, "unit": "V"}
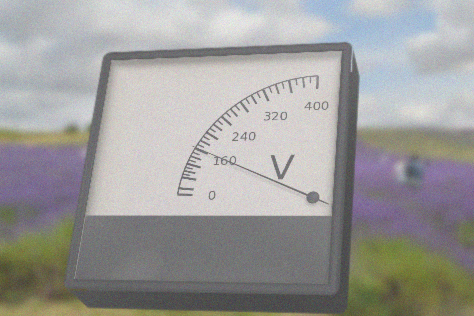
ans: {"value": 160, "unit": "V"}
